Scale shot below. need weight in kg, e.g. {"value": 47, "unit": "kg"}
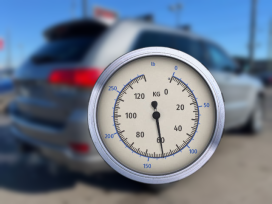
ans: {"value": 60, "unit": "kg"}
